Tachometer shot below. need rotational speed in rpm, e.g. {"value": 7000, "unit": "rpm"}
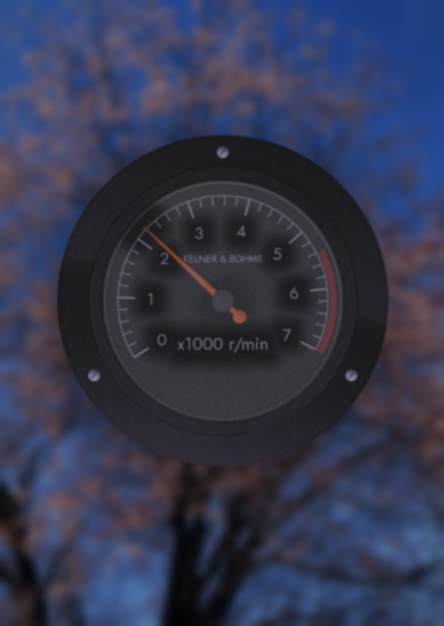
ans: {"value": 2200, "unit": "rpm"}
